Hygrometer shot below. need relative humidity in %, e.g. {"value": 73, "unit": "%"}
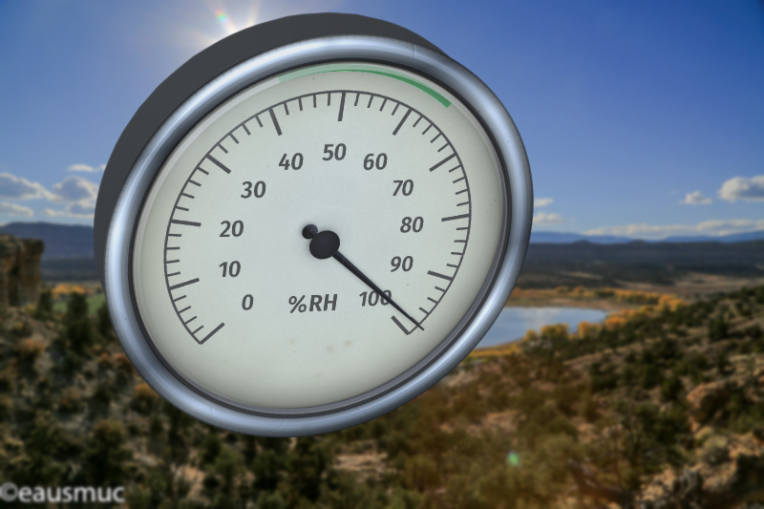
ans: {"value": 98, "unit": "%"}
